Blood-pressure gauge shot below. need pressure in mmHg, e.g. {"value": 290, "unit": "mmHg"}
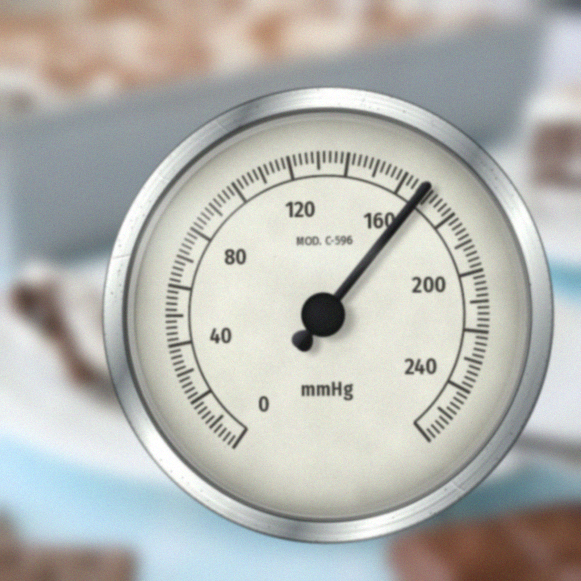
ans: {"value": 168, "unit": "mmHg"}
